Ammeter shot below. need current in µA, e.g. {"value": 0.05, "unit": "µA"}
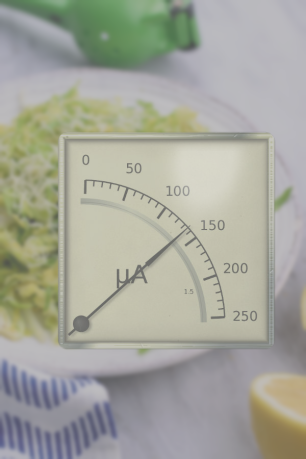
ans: {"value": 135, "unit": "µA"}
